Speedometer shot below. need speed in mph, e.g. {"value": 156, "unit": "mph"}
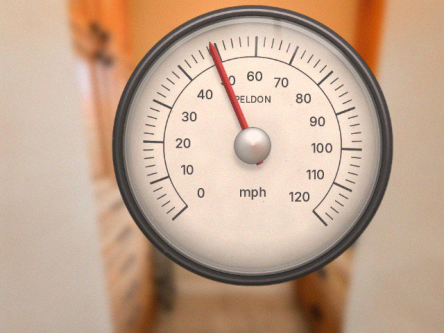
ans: {"value": 49, "unit": "mph"}
